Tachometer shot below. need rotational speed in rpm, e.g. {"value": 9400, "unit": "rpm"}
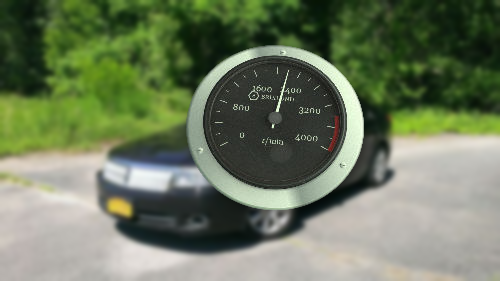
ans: {"value": 2200, "unit": "rpm"}
